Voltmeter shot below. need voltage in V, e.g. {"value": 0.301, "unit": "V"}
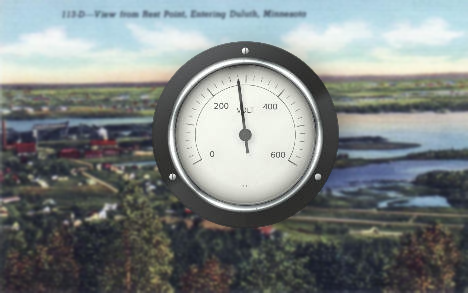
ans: {"value": 280, "unit": "V"}
